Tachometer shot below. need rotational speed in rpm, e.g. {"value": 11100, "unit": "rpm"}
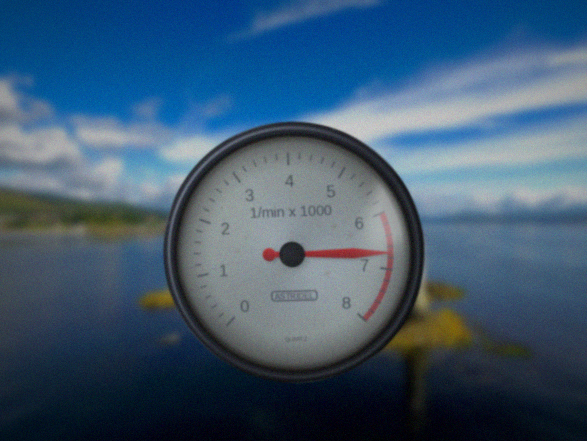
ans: {"value": 6700, "unit": "rpm"}
